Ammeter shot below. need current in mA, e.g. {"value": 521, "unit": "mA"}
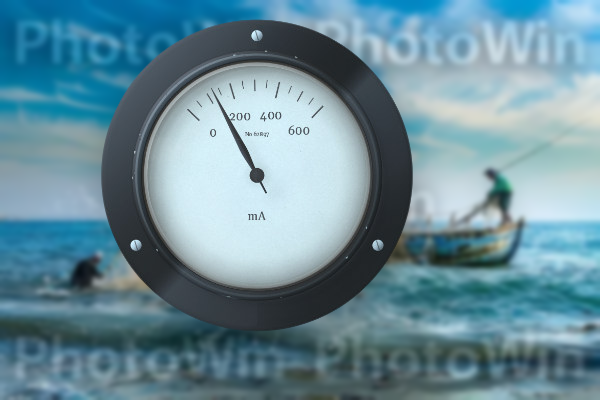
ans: {"value": 125, "unit": "mA"}
